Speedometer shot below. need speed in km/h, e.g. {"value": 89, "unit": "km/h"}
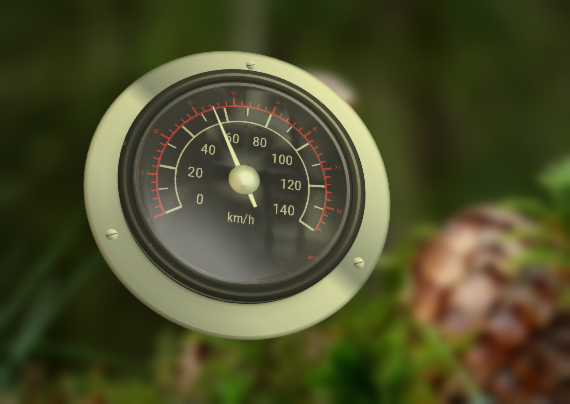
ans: {"value": 55, "unit": "km/h"}
